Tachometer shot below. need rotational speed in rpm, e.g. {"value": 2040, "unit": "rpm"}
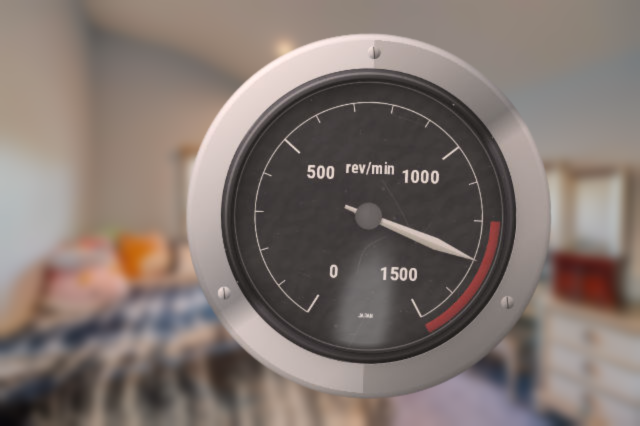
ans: {"value": 1300, "unit": "rpm"}
